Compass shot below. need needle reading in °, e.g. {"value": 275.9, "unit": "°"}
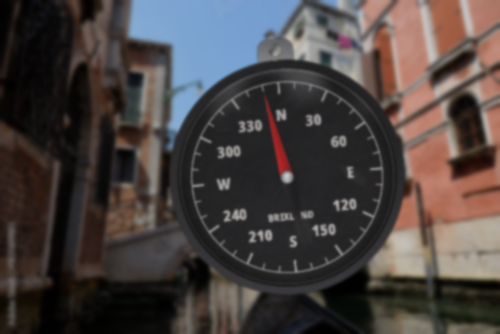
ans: {"value": 350, "unit": "°"}
